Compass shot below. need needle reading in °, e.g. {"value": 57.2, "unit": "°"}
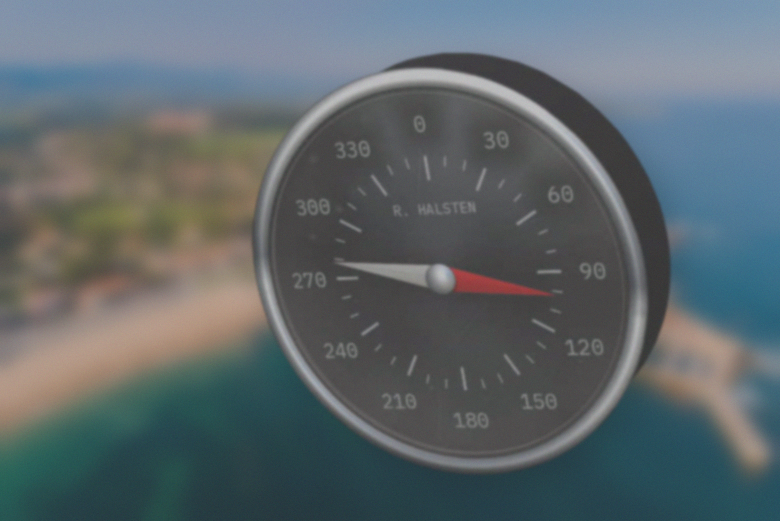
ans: {"value": 100, "unit": "°"}
